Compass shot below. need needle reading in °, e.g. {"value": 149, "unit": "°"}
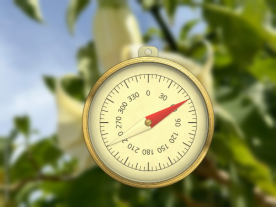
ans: {"value": 60, "unit": "°"}
